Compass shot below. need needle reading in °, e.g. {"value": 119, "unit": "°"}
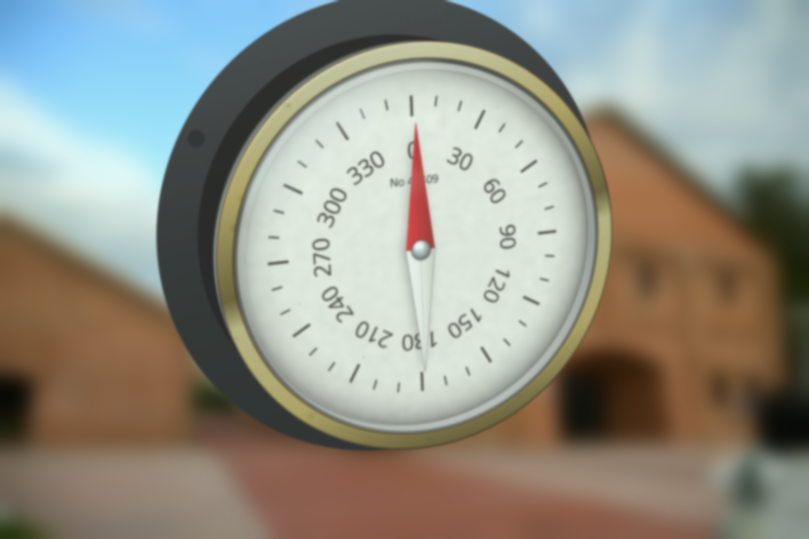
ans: {"value": 0, "unit": "°"}
